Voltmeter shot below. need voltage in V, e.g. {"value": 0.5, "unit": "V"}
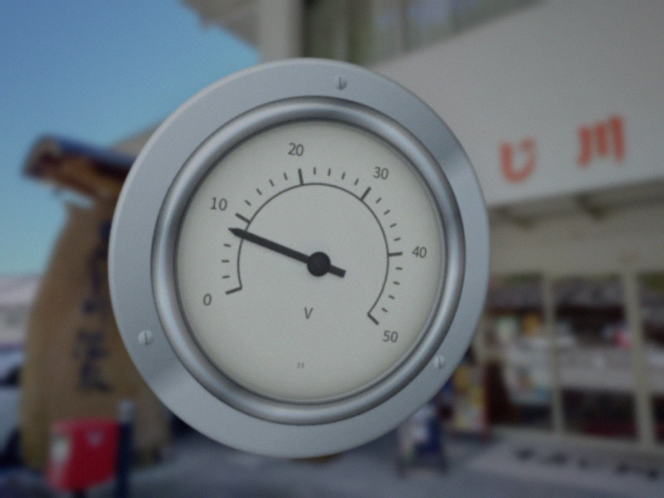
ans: {"value": 8, "unit": "V"}
